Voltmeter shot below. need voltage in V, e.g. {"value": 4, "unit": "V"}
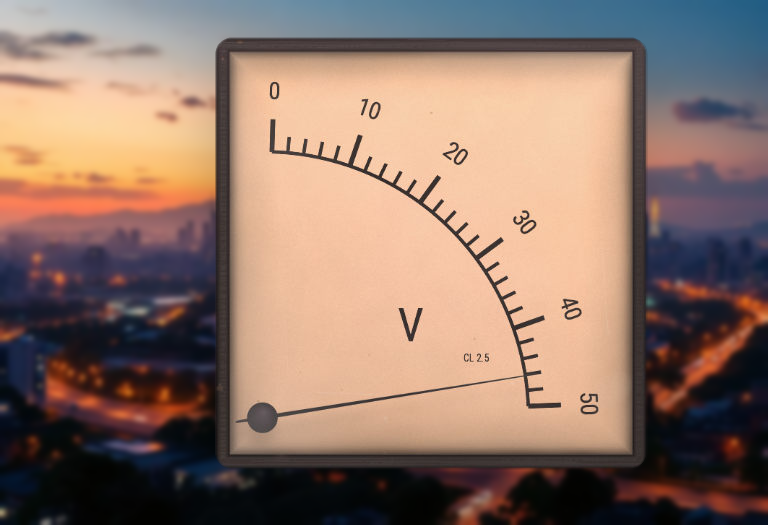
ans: {"value": 46, "unit": "V"}
